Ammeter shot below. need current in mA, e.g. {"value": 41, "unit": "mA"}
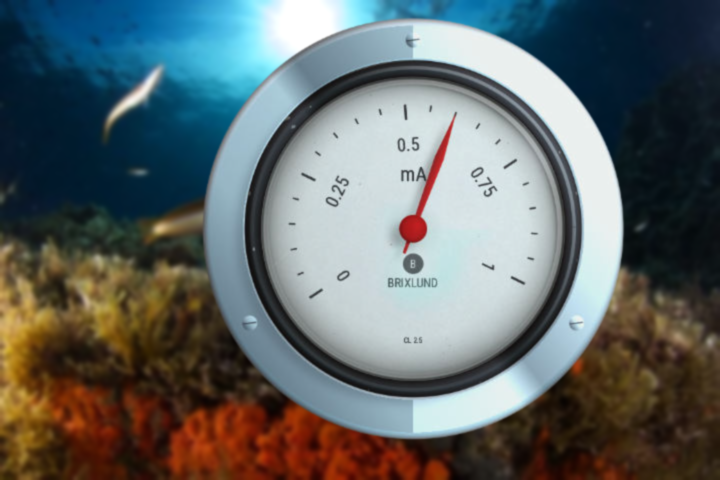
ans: {"value": 0.6, "unit": "mA"}
